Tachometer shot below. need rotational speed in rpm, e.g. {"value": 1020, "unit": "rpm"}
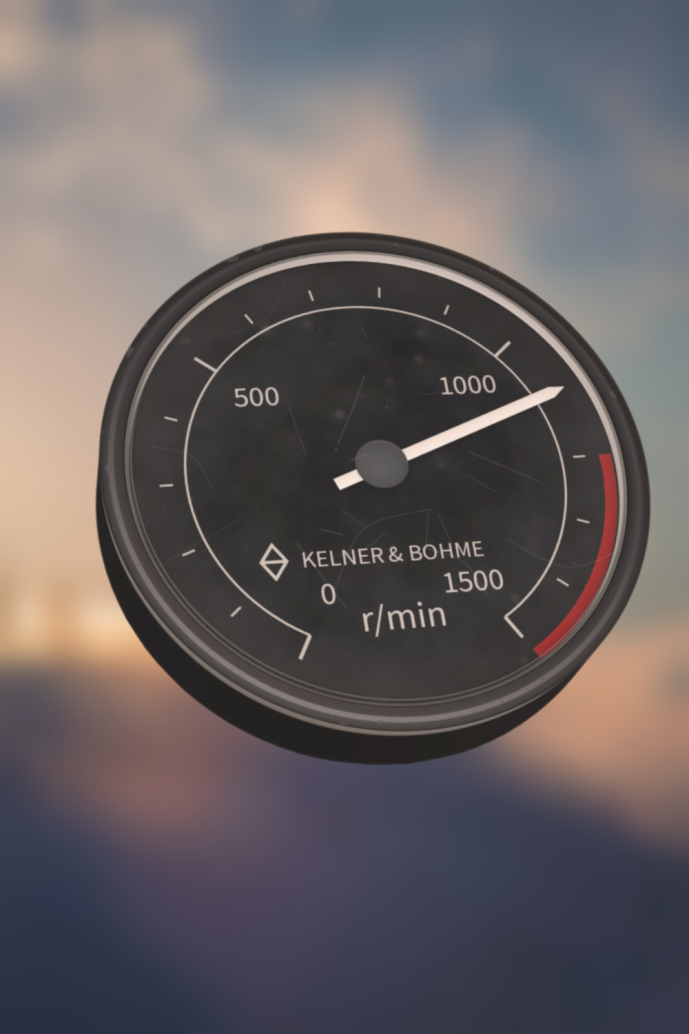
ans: {"value": 1100, "unit": "rpm"}
